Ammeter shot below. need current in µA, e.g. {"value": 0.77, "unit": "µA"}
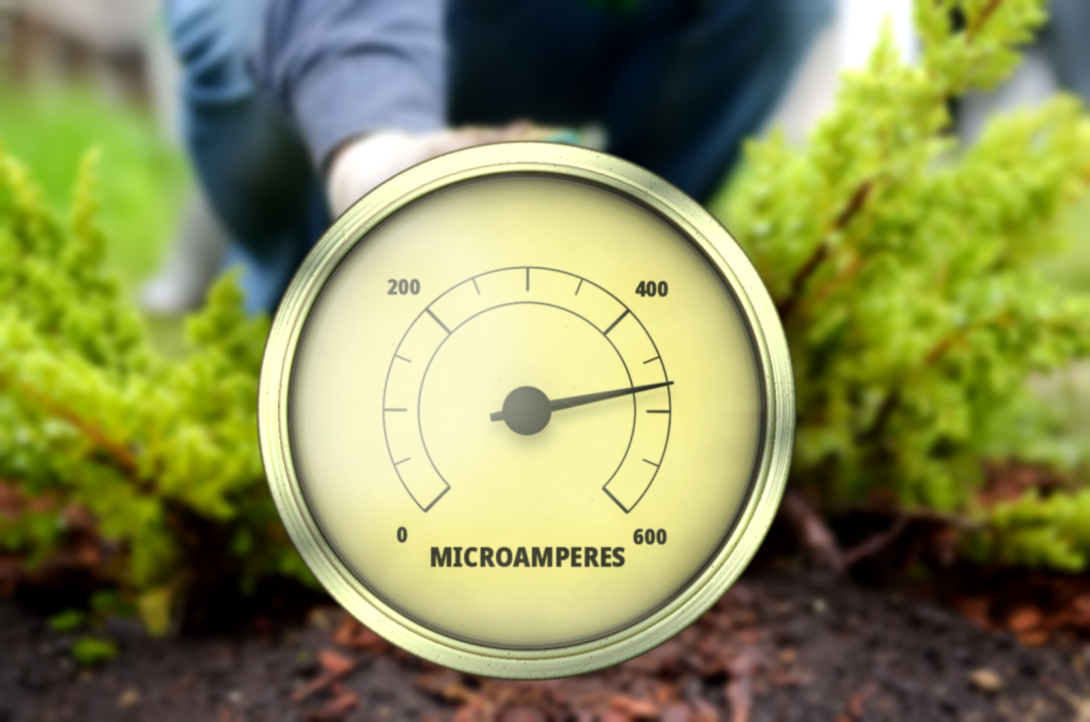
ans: {"value": 475, "unit": "µA"}
